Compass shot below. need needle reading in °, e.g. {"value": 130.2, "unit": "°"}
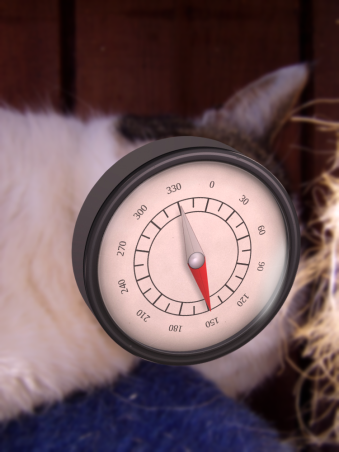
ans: {"value": 150, "unit": "°"}
